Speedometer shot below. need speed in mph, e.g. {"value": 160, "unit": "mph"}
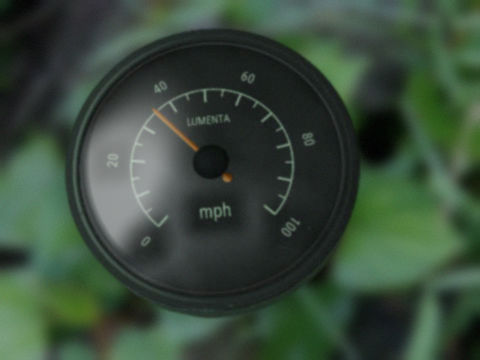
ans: {"value": 35, "unit": "mph"}
